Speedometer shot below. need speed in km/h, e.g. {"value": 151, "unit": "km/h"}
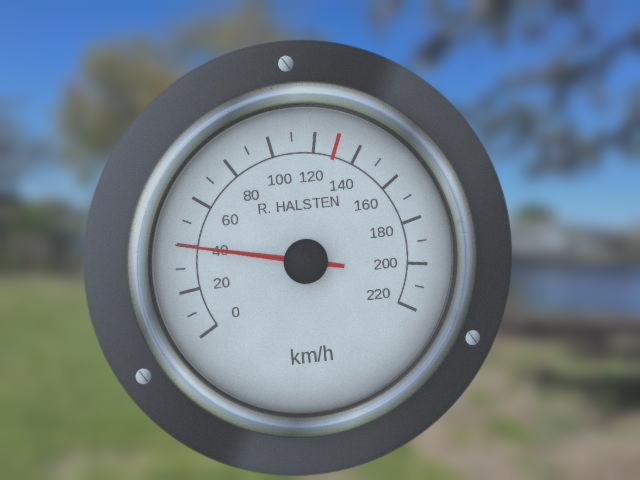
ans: {"value": 40, "unit": "km/h"}
